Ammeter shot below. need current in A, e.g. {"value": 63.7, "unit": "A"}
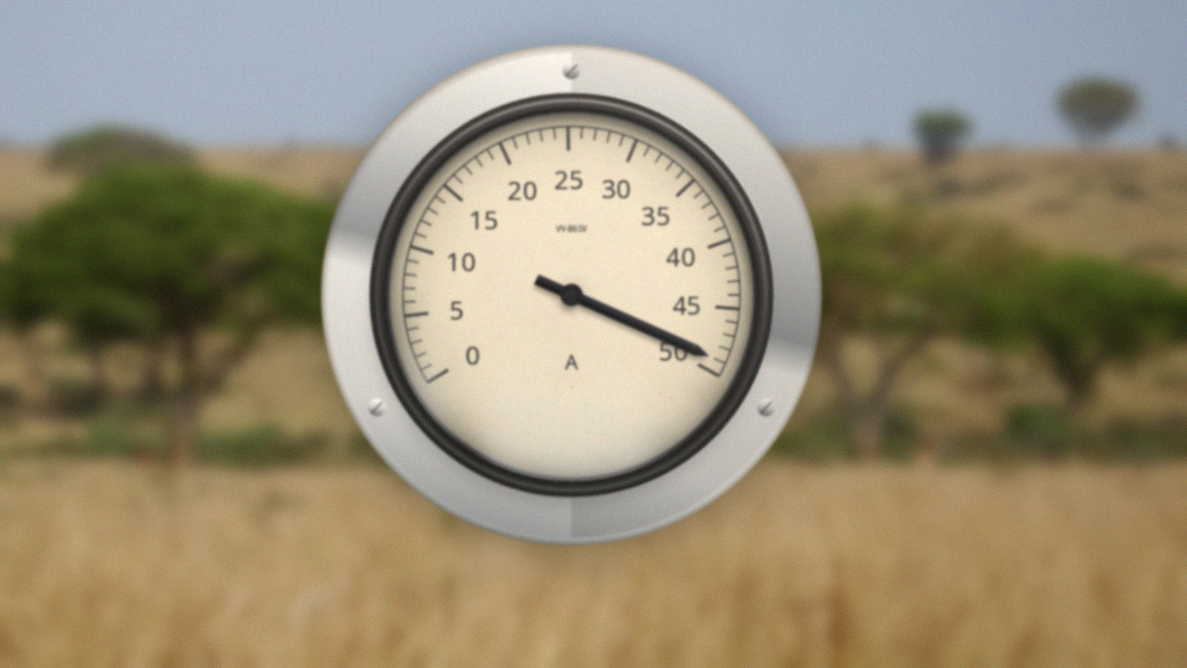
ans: {"value": 49, "unit": "A"}
